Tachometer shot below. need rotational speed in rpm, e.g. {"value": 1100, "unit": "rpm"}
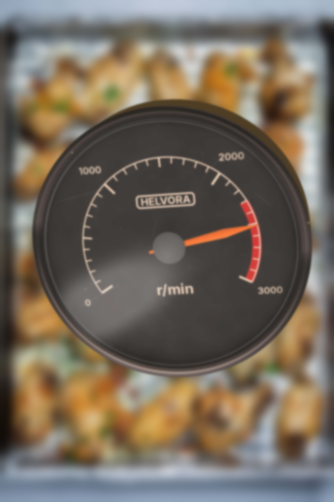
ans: {"value": 2500, "unit": "rpm"}
